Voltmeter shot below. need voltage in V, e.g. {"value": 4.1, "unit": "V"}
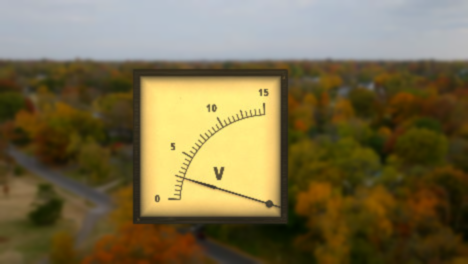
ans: {"value": 2.5, "unit": "V"}
